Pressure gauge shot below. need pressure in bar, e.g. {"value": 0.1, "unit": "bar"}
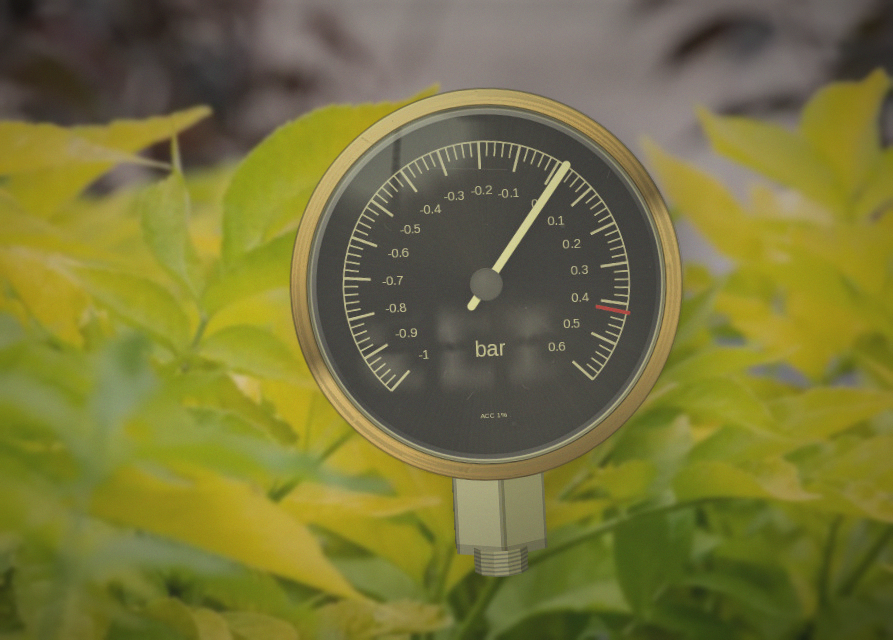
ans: {"value": 0.02, "unit": "bar"}
